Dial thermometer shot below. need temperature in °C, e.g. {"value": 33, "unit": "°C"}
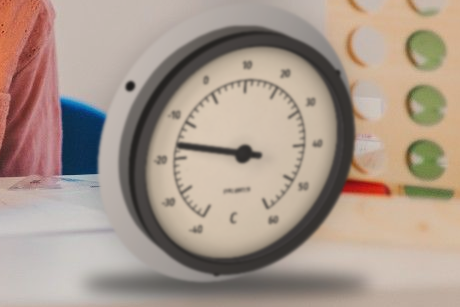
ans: {"value": -16, "unit": "°C"}
